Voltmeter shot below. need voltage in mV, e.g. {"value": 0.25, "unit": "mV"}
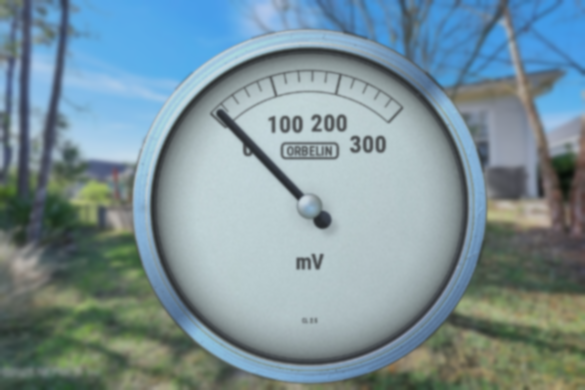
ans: {"value": 10, "unit": "mV"}
